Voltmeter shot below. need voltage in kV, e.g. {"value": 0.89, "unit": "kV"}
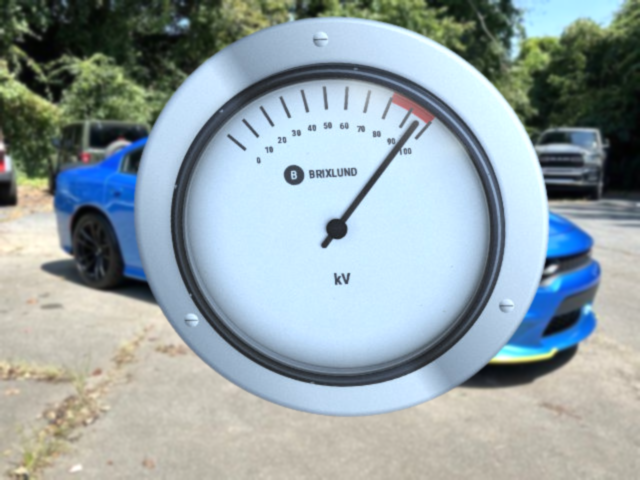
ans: {"value": 95, "unit": "kV"}
